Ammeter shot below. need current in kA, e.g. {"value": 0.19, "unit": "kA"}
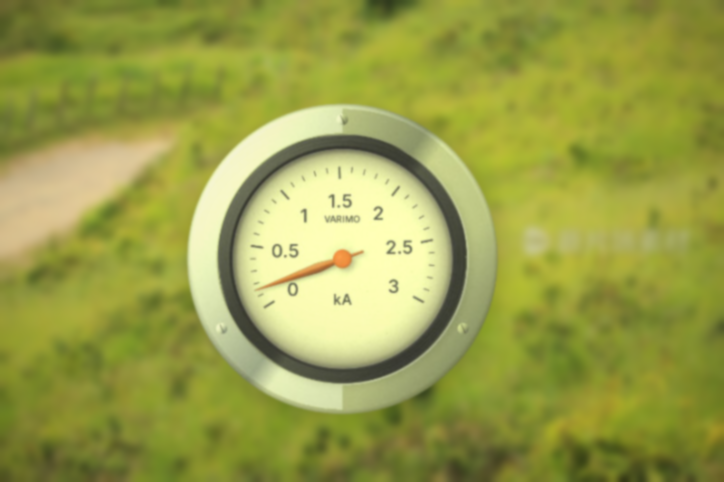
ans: {"value": 0.15, "unit": "kA"}
